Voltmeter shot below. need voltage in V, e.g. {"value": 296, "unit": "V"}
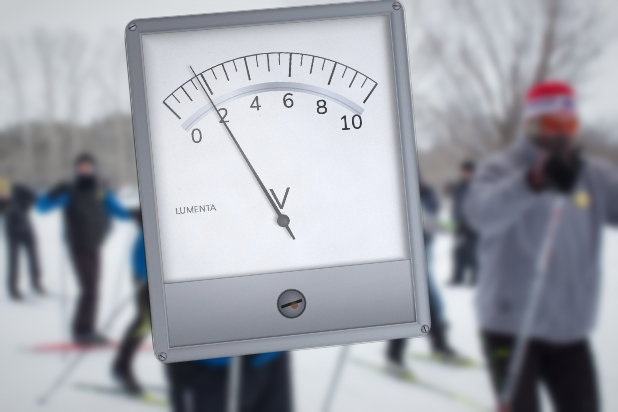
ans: {"value": 1.75, "unit": "V"}
